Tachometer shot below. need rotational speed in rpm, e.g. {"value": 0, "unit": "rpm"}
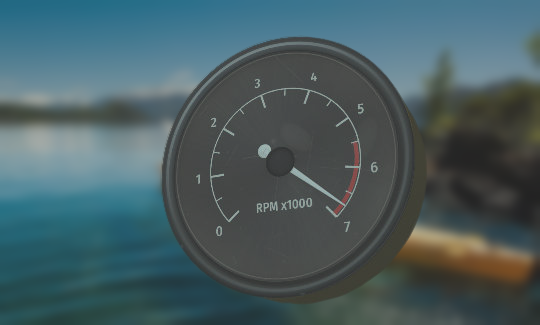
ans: {"value": 6750, "unit": "rpm"}
